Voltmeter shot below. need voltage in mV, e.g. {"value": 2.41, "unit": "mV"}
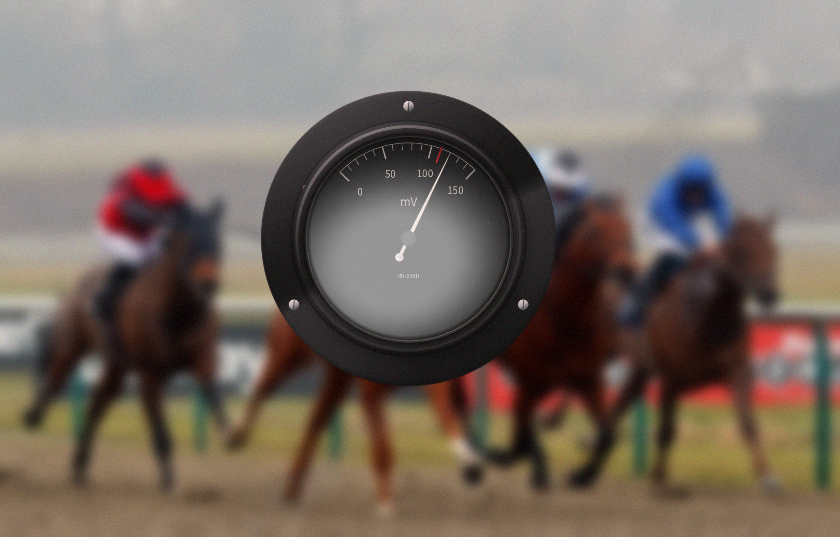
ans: {"value": 120, "unit": "mV"}
